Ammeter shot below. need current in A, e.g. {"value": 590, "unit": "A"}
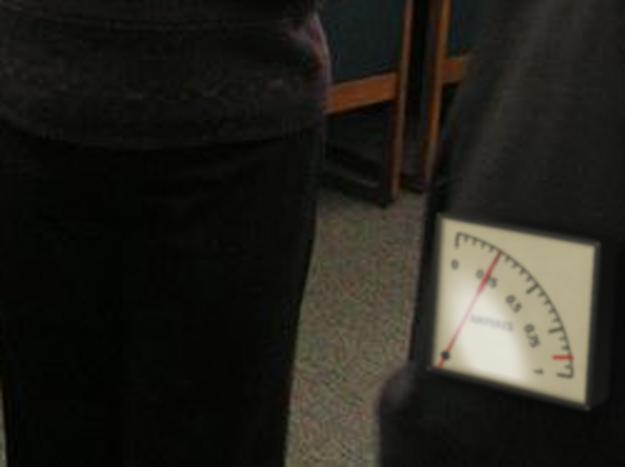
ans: {"value": 0.25, "unit": "A"}
